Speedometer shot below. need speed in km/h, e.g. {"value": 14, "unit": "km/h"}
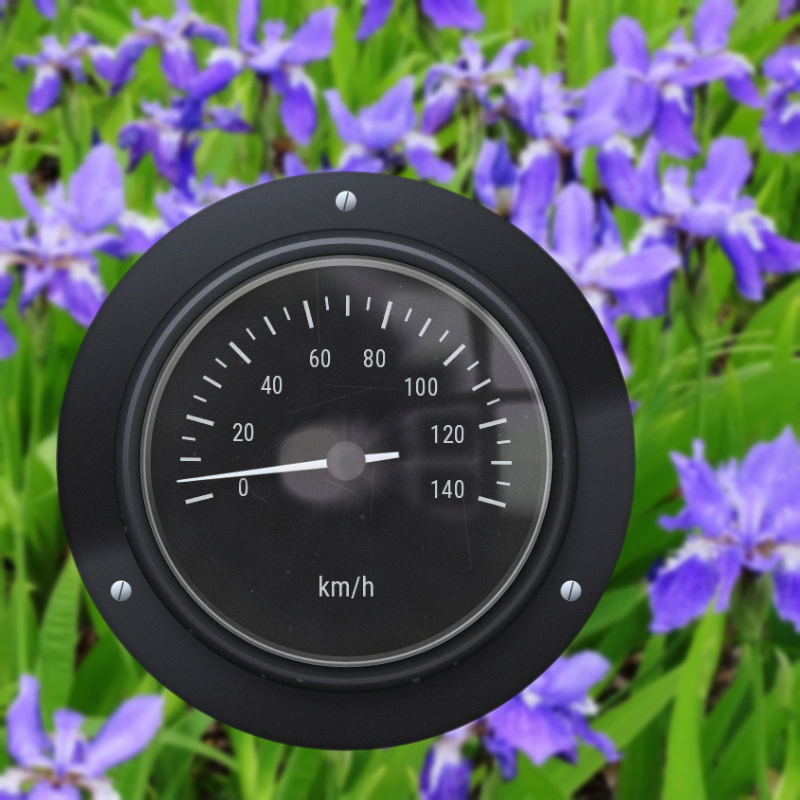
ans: {"value": 5, "unit": "km/h"}
